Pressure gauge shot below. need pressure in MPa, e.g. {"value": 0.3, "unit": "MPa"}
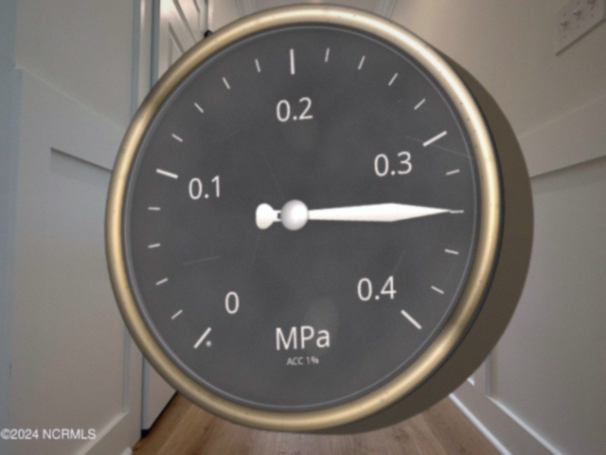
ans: {"value": 0.34, "unit": "MPa"}
